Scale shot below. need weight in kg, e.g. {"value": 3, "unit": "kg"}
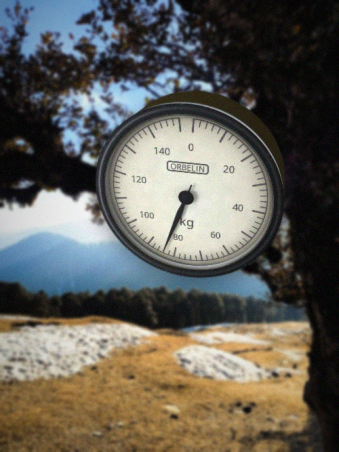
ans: {"value": 84, "unit": "kg"}
